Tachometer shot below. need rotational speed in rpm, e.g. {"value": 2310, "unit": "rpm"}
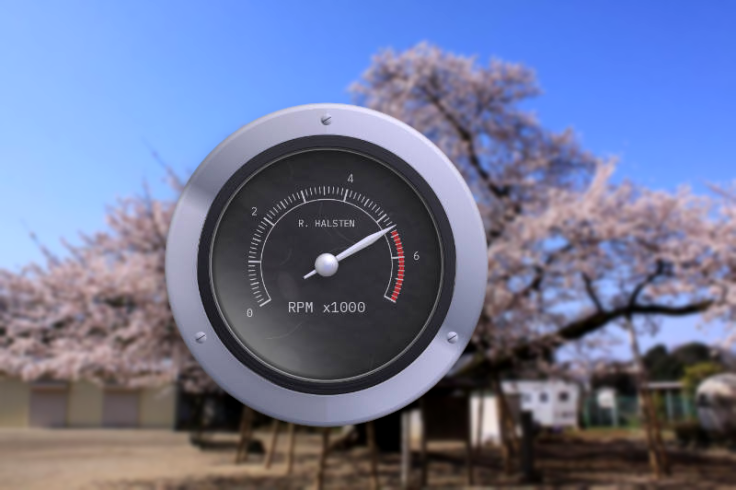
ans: {"value": 5300, "unit": "rpm"}
